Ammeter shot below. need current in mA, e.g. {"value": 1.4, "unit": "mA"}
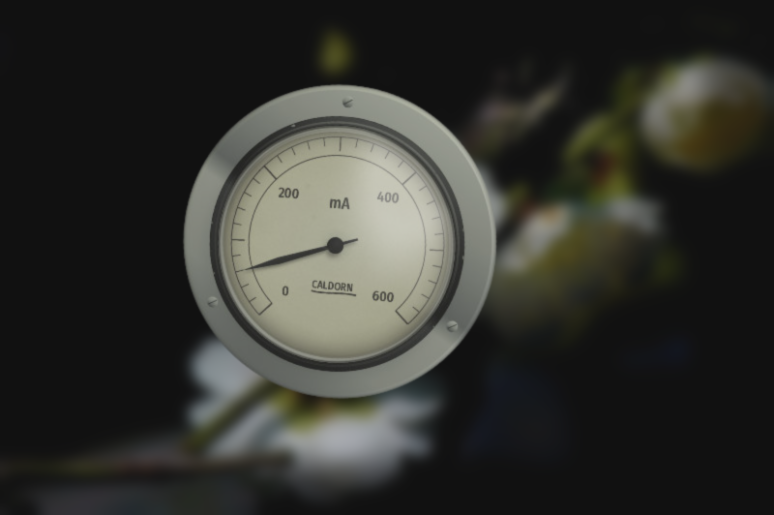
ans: {"value": 60, "unit": "mA"}
